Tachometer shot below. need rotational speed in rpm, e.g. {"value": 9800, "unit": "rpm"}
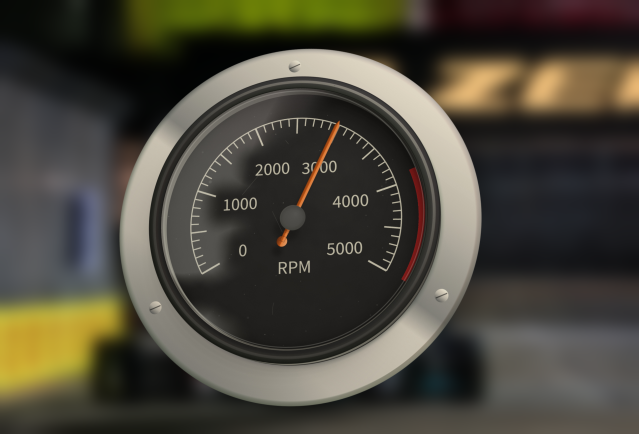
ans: {"value": 3000, "unit": "rpm"}
